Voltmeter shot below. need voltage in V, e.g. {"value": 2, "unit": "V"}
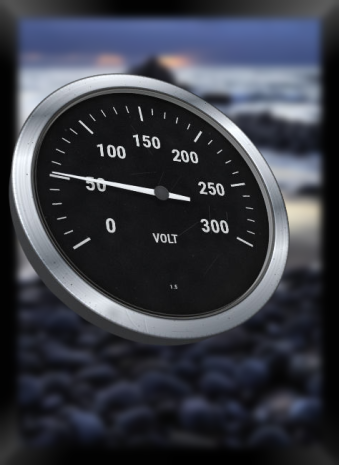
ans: {"value": 50, "unit": "V"}
